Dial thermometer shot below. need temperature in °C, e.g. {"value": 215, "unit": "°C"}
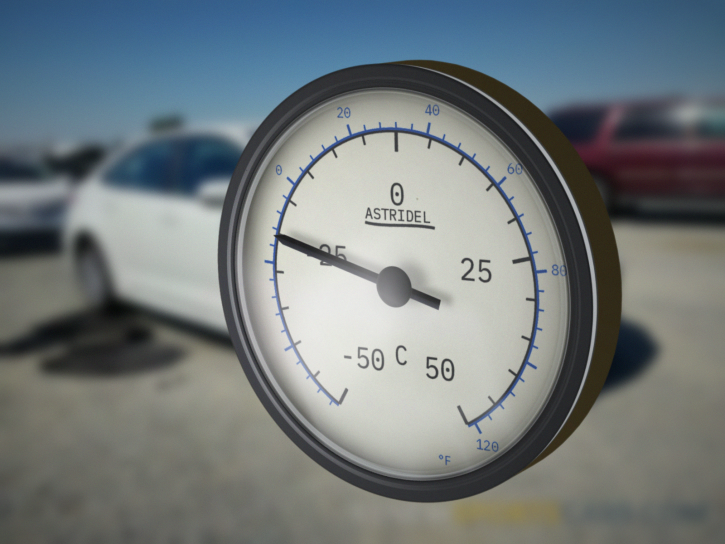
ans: {"value": -25, "unit": "°C"}
